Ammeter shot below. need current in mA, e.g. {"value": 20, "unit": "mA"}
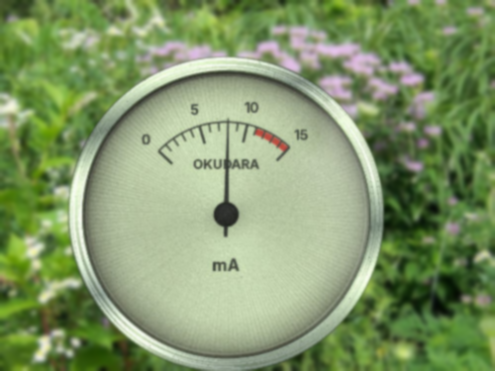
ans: {"value": 8, "unit": "mA"}
